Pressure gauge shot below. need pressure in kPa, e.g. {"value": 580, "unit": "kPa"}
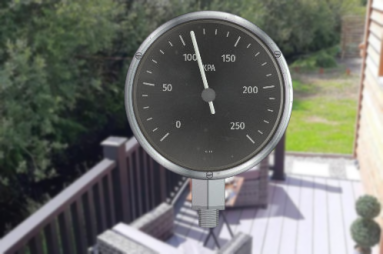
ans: {"value": 110, "unit": "kPa"}
